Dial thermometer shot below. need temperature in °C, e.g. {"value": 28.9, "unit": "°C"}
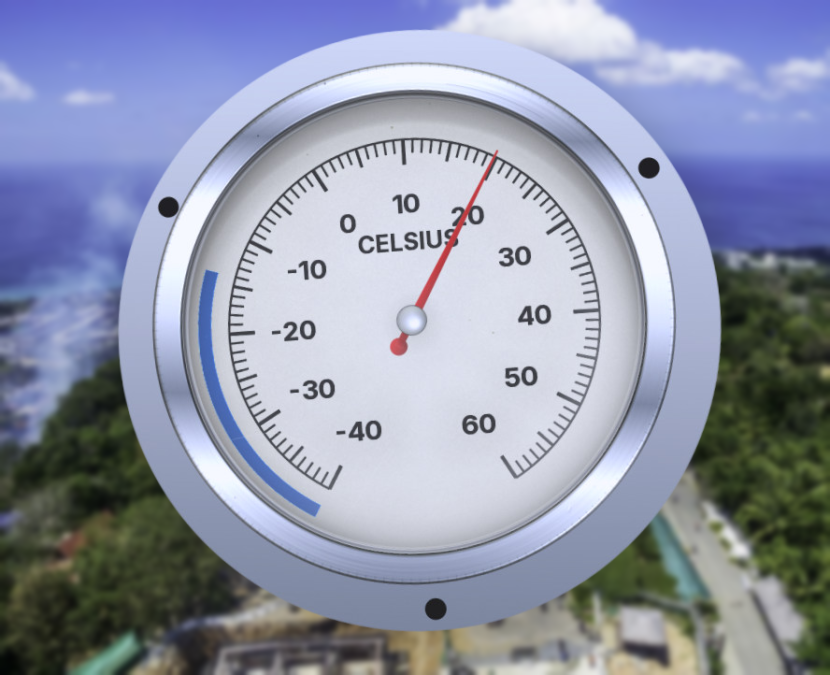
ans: {"value": 20, "unit": "°C"}
